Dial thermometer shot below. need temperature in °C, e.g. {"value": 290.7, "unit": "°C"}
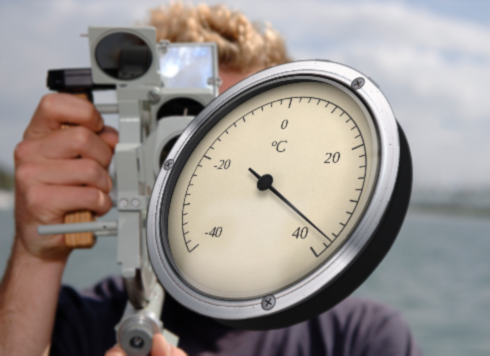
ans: {"value": 37, "unit": "°C"}
